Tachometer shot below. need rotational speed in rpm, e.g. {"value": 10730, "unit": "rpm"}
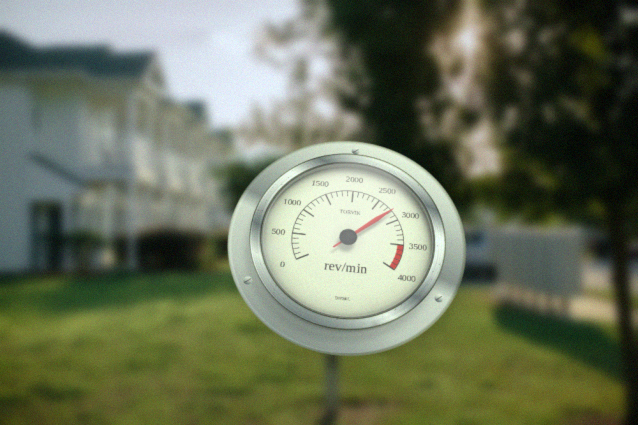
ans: {"value": 2800, "unit": "rpm"}
